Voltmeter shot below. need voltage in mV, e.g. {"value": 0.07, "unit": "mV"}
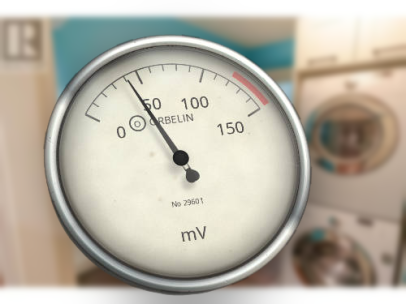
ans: {"value": 40, "unit": "mV"}
